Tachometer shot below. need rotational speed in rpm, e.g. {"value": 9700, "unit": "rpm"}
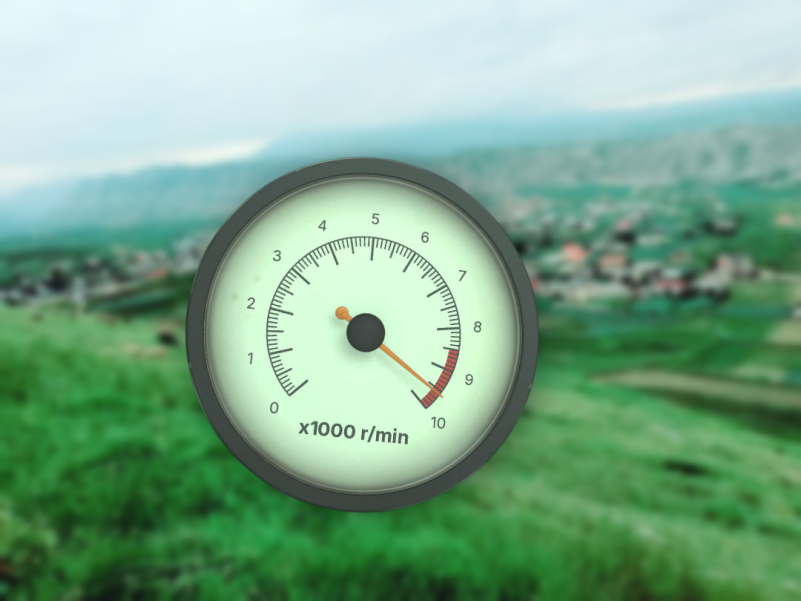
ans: {"value": 9600, "unit": "rpm"}
